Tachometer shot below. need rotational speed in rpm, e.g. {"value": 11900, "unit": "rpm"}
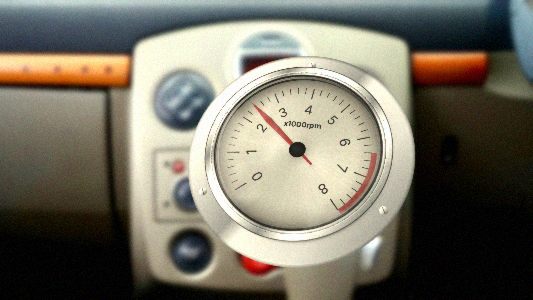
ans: {"value": 2400, "unit": "rpm"}
